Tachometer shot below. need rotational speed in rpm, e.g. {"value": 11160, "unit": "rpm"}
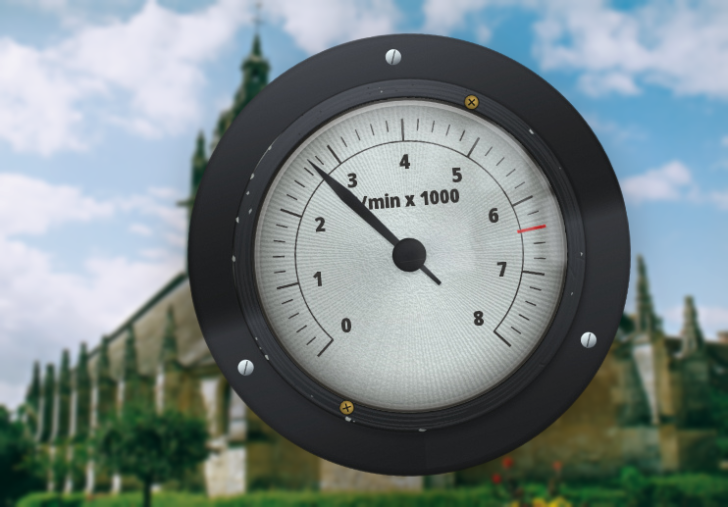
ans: {"value": 2700, "unit": "rpm"}
